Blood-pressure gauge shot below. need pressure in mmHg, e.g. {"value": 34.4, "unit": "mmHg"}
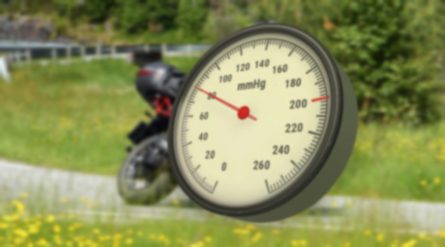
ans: {"value": 80, "unit": "mmHg"}
